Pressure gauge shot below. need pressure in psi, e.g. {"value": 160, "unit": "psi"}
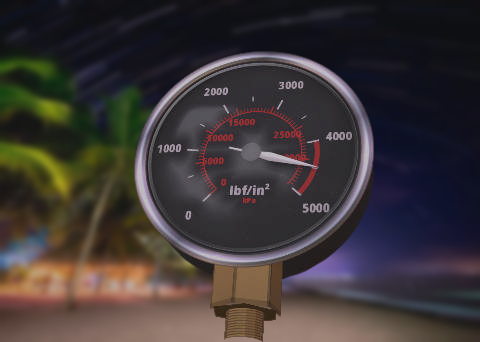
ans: {"value": 4500, "unit": "psi"}
